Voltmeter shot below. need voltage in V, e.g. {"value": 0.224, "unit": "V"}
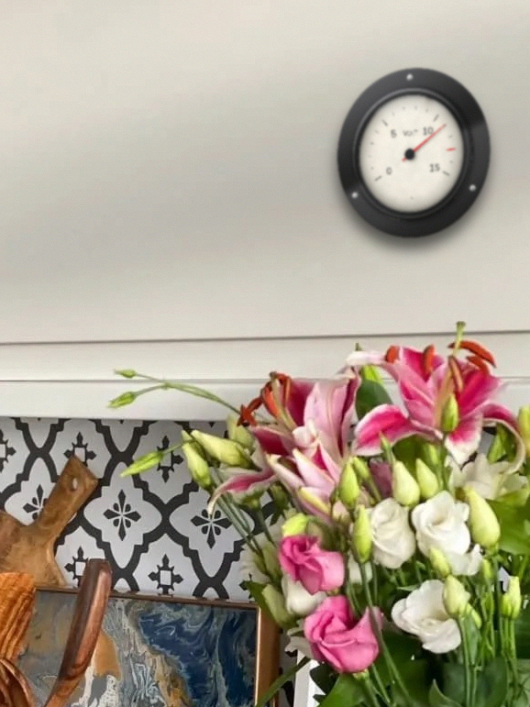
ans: {"value": 11, "unit": "V"}
